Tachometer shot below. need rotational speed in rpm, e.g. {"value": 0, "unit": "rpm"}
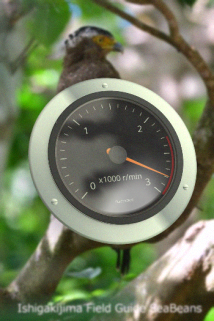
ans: {"value": 2800, "unit": "rpm"}
